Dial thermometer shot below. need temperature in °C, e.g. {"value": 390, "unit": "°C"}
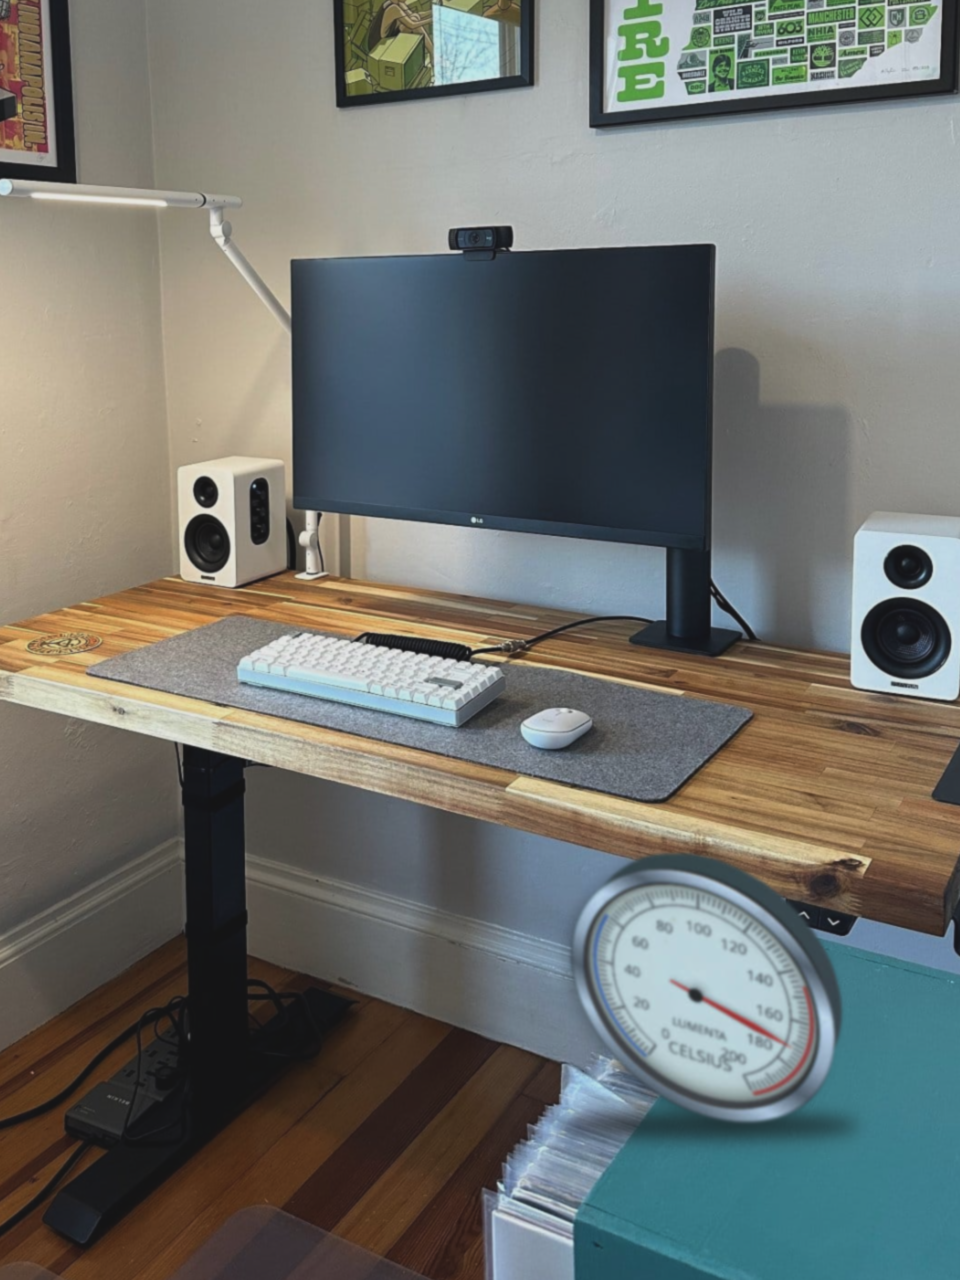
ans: {"value": 170, "unit": "°C"}
